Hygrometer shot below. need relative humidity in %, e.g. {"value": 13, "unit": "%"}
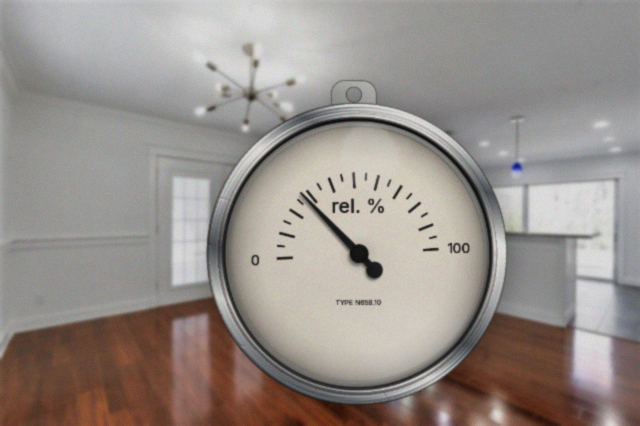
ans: {"value": 27.5, "unit": "%"}
